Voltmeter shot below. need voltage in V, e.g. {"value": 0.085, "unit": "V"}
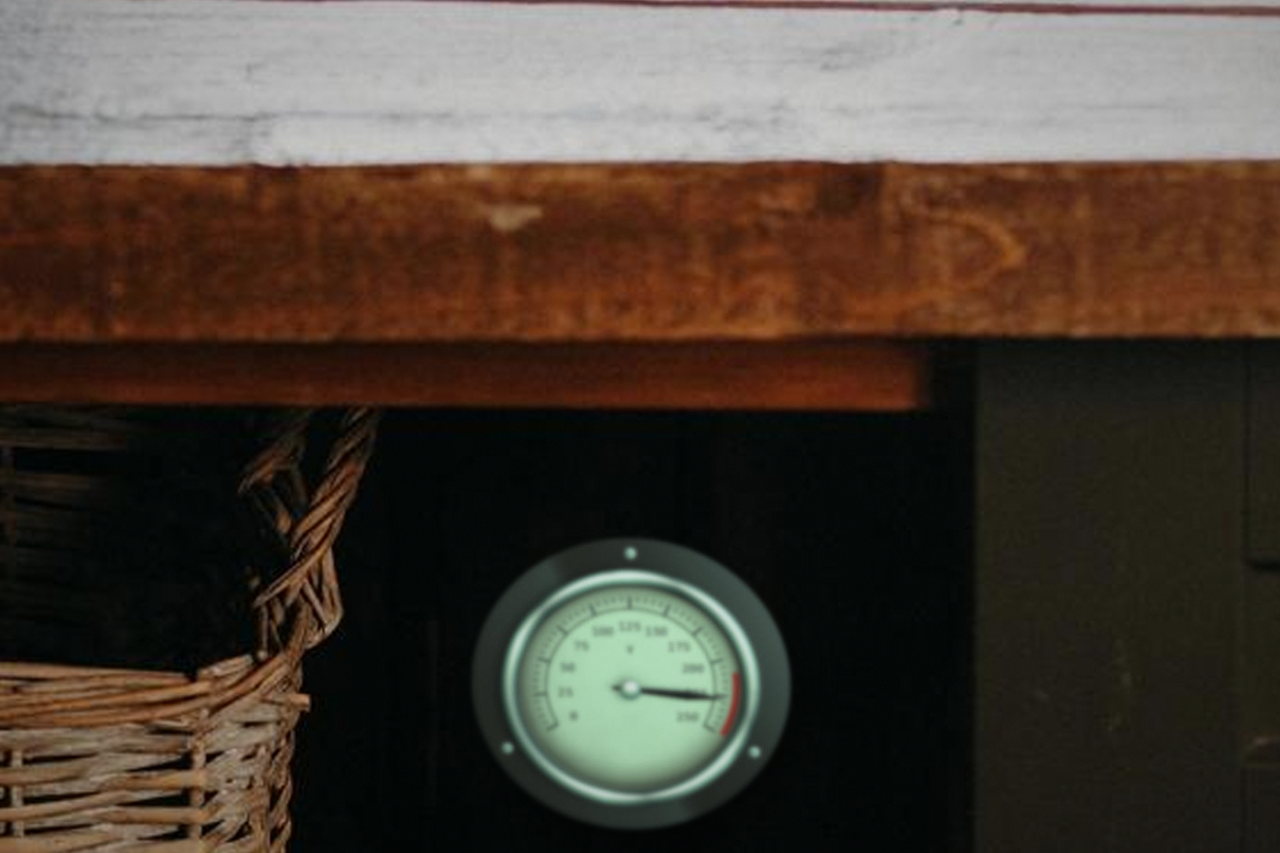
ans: {"value": 225, "unit": "V"}
